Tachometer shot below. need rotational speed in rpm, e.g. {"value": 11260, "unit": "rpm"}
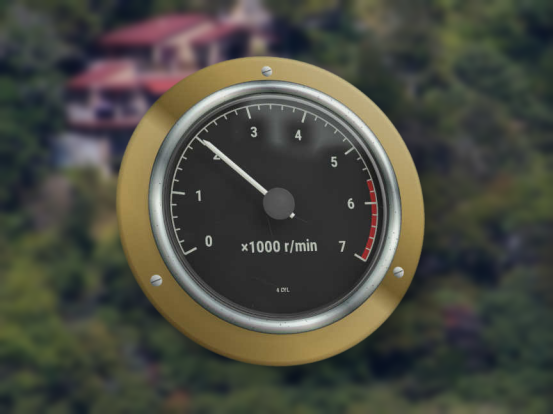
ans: {"value": 2000, "unit": "rpm"}
